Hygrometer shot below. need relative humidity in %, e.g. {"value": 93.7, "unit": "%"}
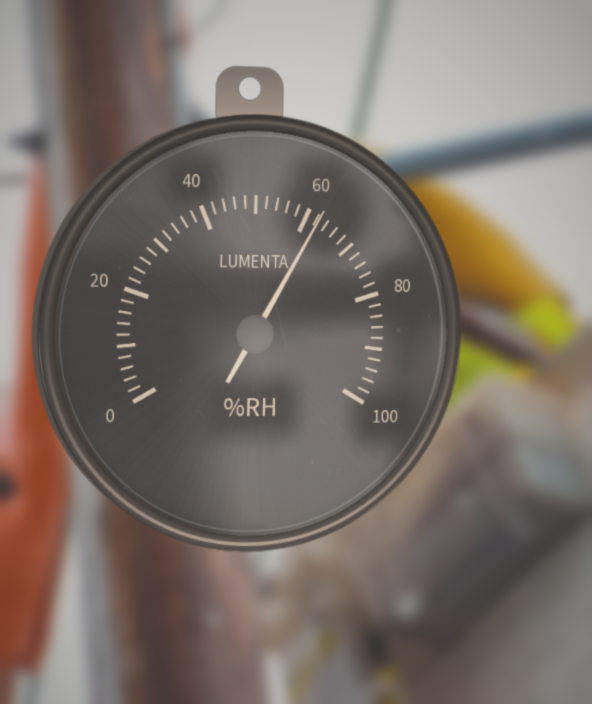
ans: {"value": 62, "unit": "%"}
